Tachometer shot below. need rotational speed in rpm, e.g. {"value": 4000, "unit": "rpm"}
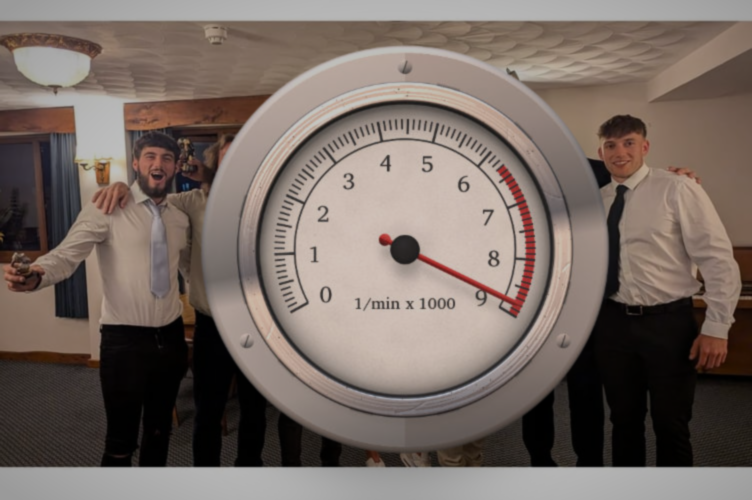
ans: {"value": 8800, "unit": "rpm"}
